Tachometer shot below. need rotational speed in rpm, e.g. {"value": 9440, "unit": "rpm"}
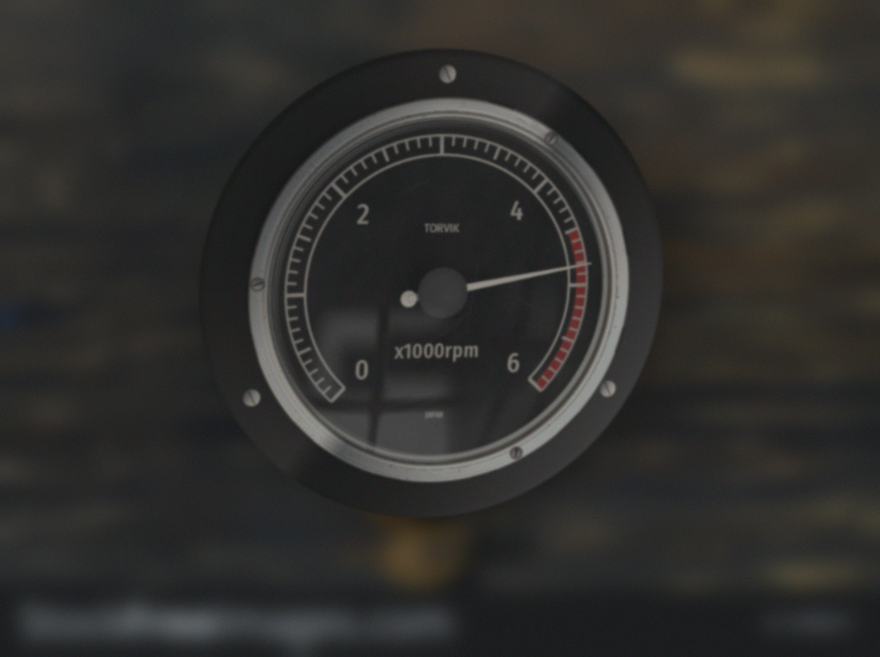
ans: {"value": 4800, "unit": "rpm"}
